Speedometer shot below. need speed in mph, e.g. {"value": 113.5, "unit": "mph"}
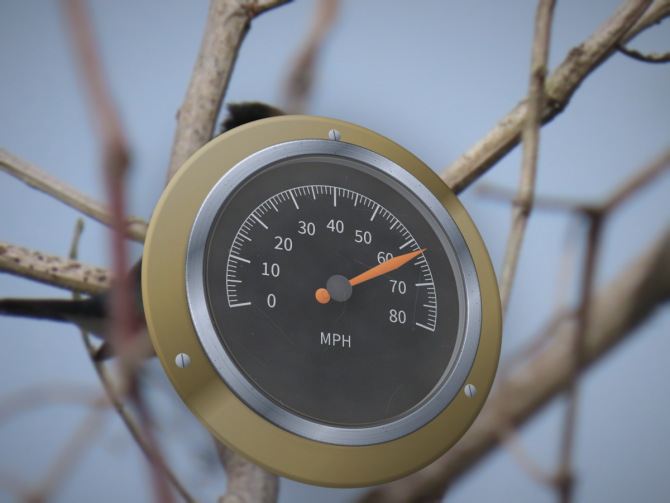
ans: {"value": 63, "unit": "mph"}
